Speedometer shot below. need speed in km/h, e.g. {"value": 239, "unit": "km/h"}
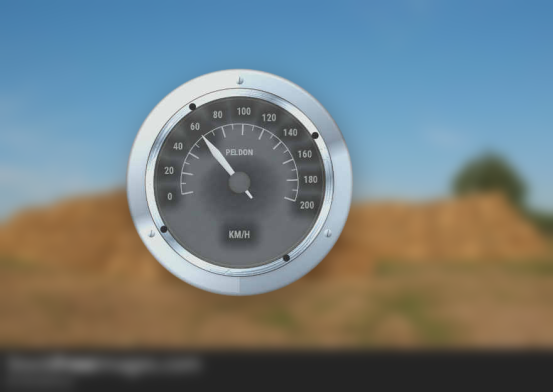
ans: {"value": 60, "unit": "km/h"}
